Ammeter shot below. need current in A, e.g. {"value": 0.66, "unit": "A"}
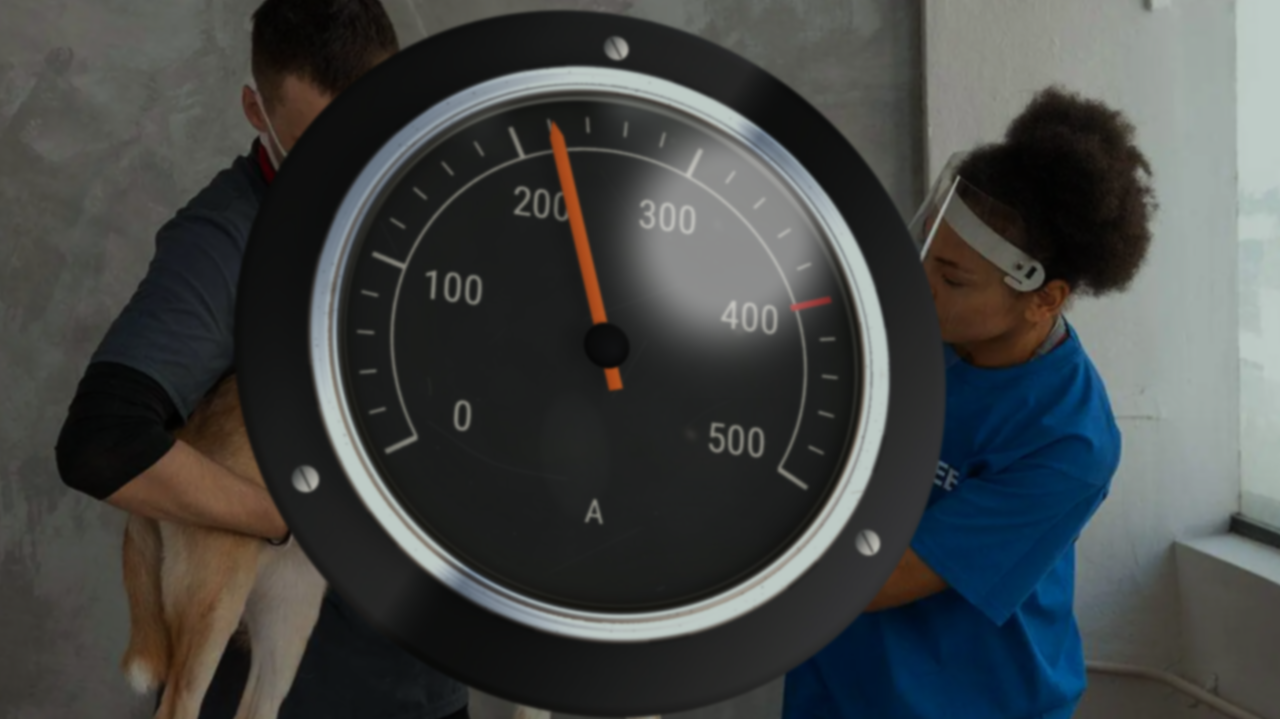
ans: {"value": 220, "unit": "A"}
